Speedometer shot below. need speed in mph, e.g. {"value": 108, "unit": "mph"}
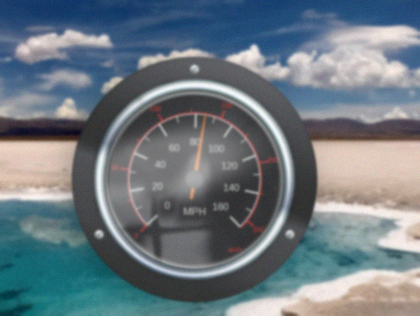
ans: {"value": 85, "unit": "mph"}
